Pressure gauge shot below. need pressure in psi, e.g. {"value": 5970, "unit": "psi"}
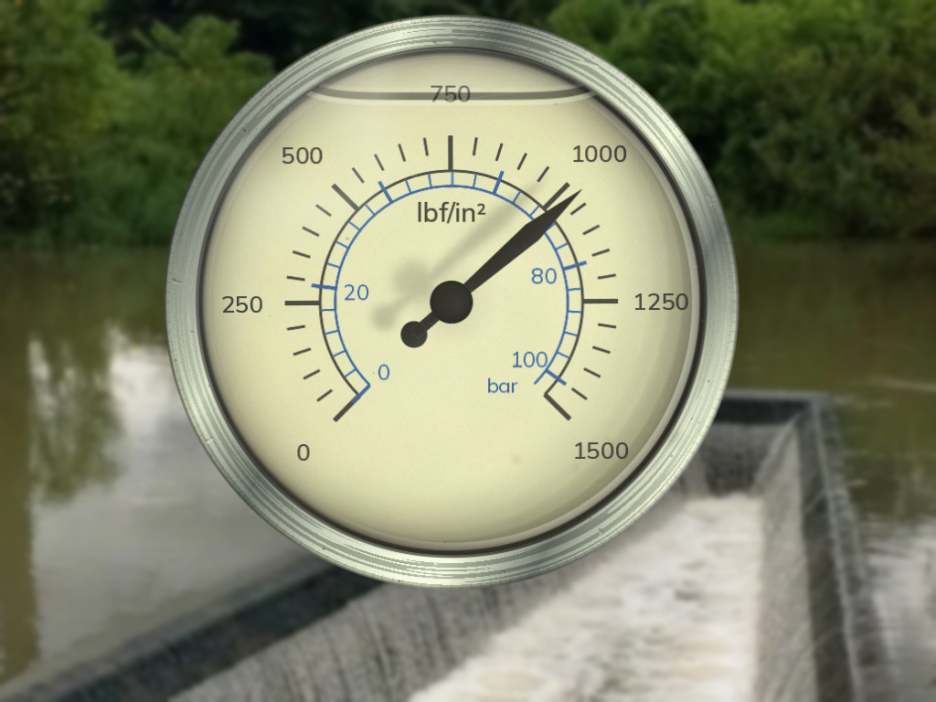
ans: {"value": 1025, "unit": "psi"}
